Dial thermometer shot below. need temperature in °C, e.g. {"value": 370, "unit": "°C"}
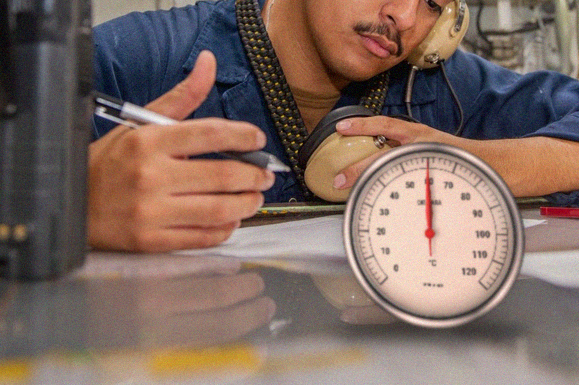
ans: {"value": 60, "unit": "°C"}
